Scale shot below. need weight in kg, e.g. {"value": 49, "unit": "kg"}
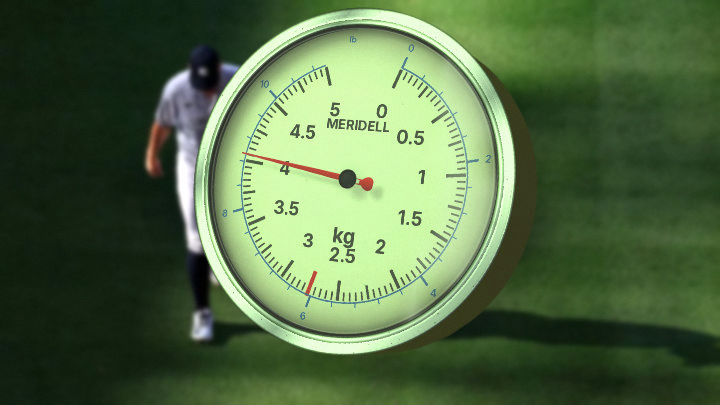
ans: {"value": 4.05, "unit": "kg"}
